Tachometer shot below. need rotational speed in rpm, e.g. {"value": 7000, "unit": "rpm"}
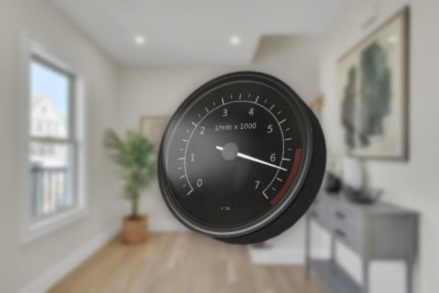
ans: {"value": 6250, "unit": "rpm"}
